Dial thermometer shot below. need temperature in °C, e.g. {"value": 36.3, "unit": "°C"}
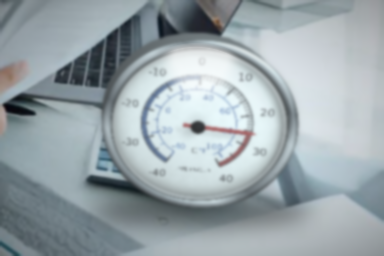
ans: {"value": 25, "unit": "°C"}
